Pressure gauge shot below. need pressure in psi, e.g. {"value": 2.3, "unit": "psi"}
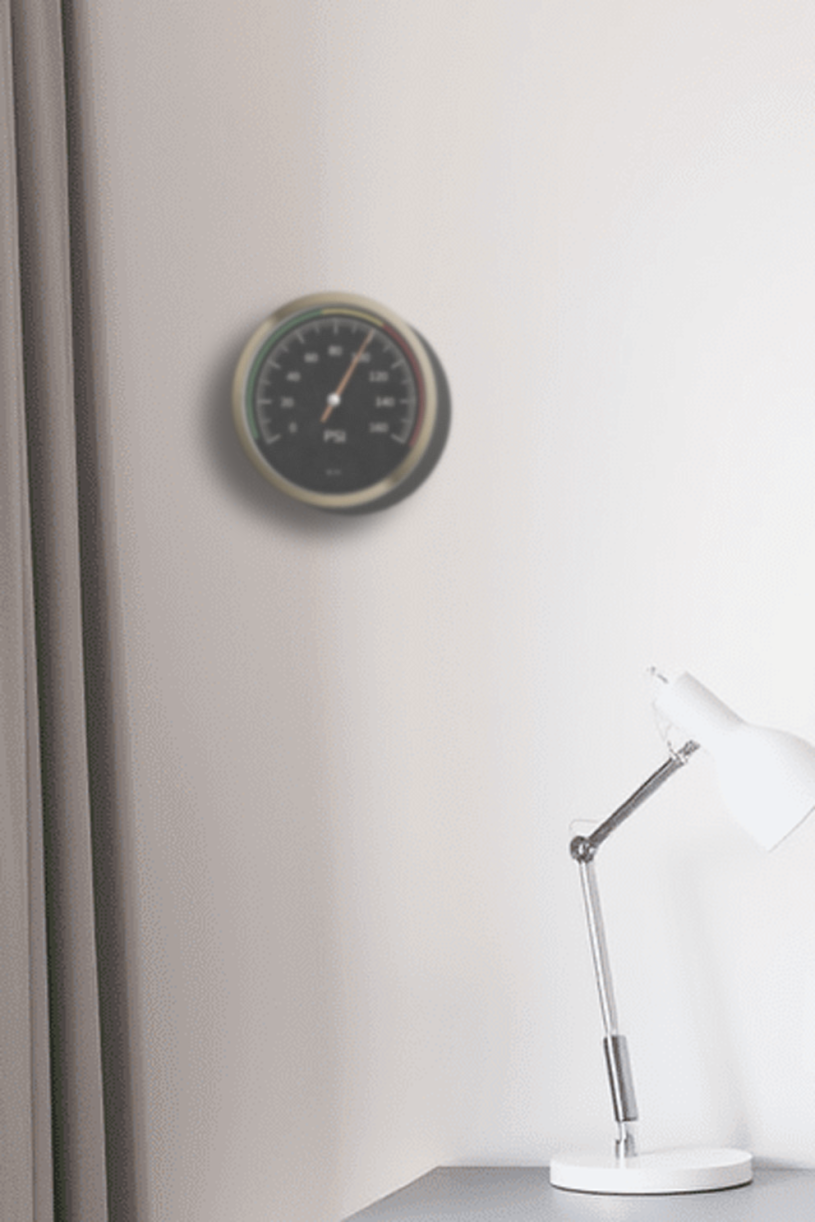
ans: {"value": 100, "unit": "psi"}
